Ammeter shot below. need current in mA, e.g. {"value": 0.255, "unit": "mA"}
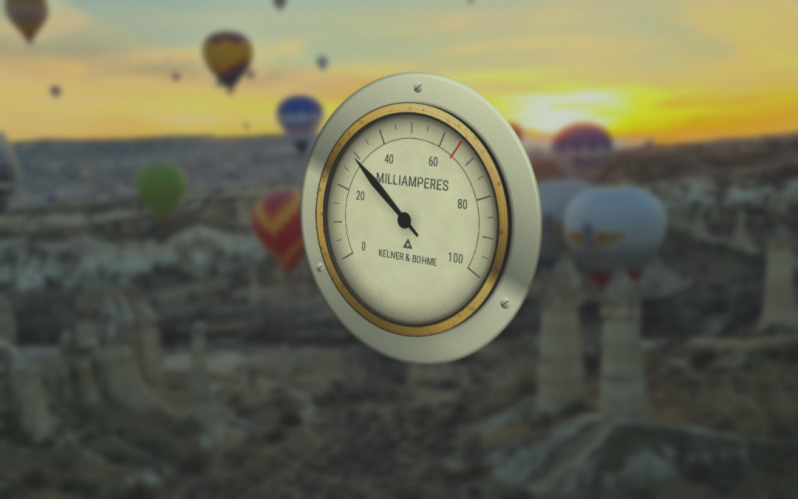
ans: {"value": 30, "unit": "mA"}
